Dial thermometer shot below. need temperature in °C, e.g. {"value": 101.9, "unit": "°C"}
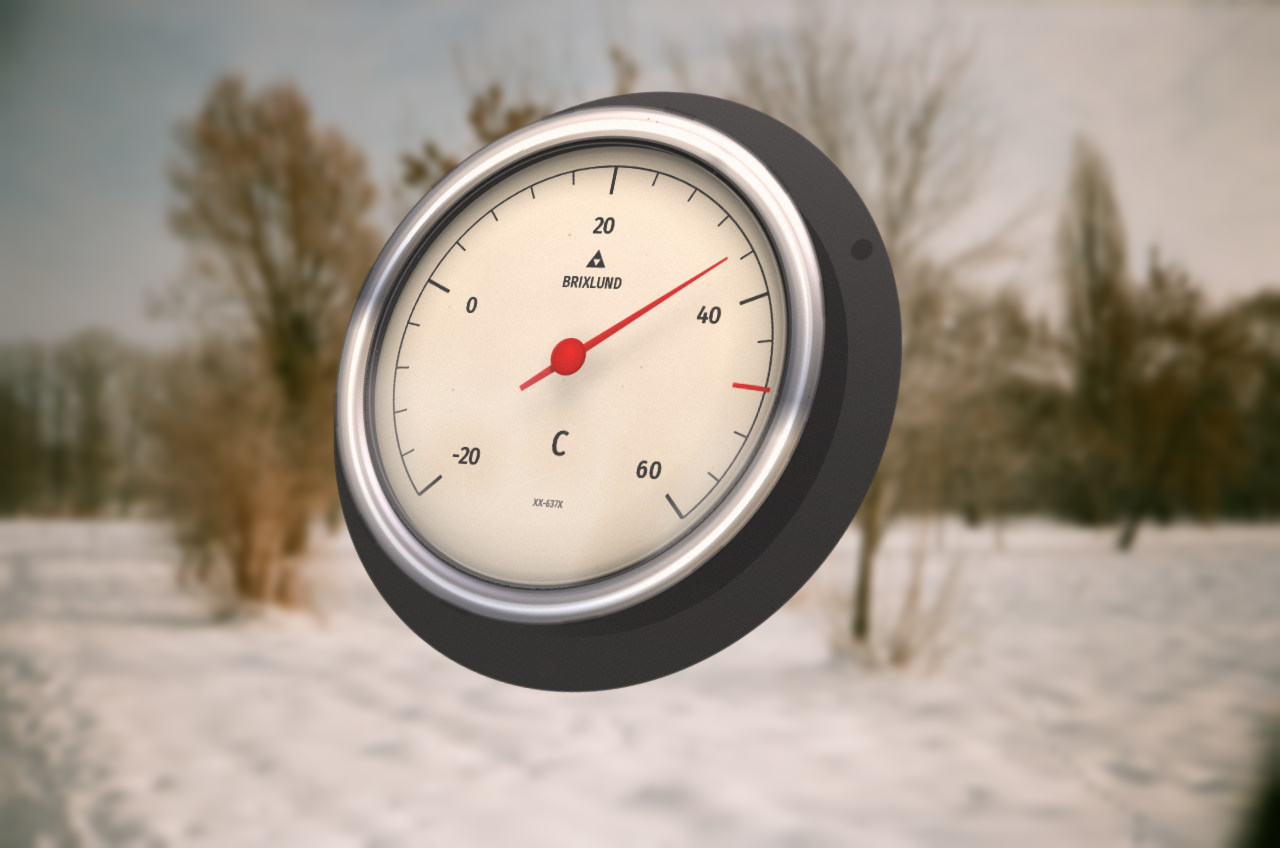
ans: {"value": 36, "unit": "°C"}
